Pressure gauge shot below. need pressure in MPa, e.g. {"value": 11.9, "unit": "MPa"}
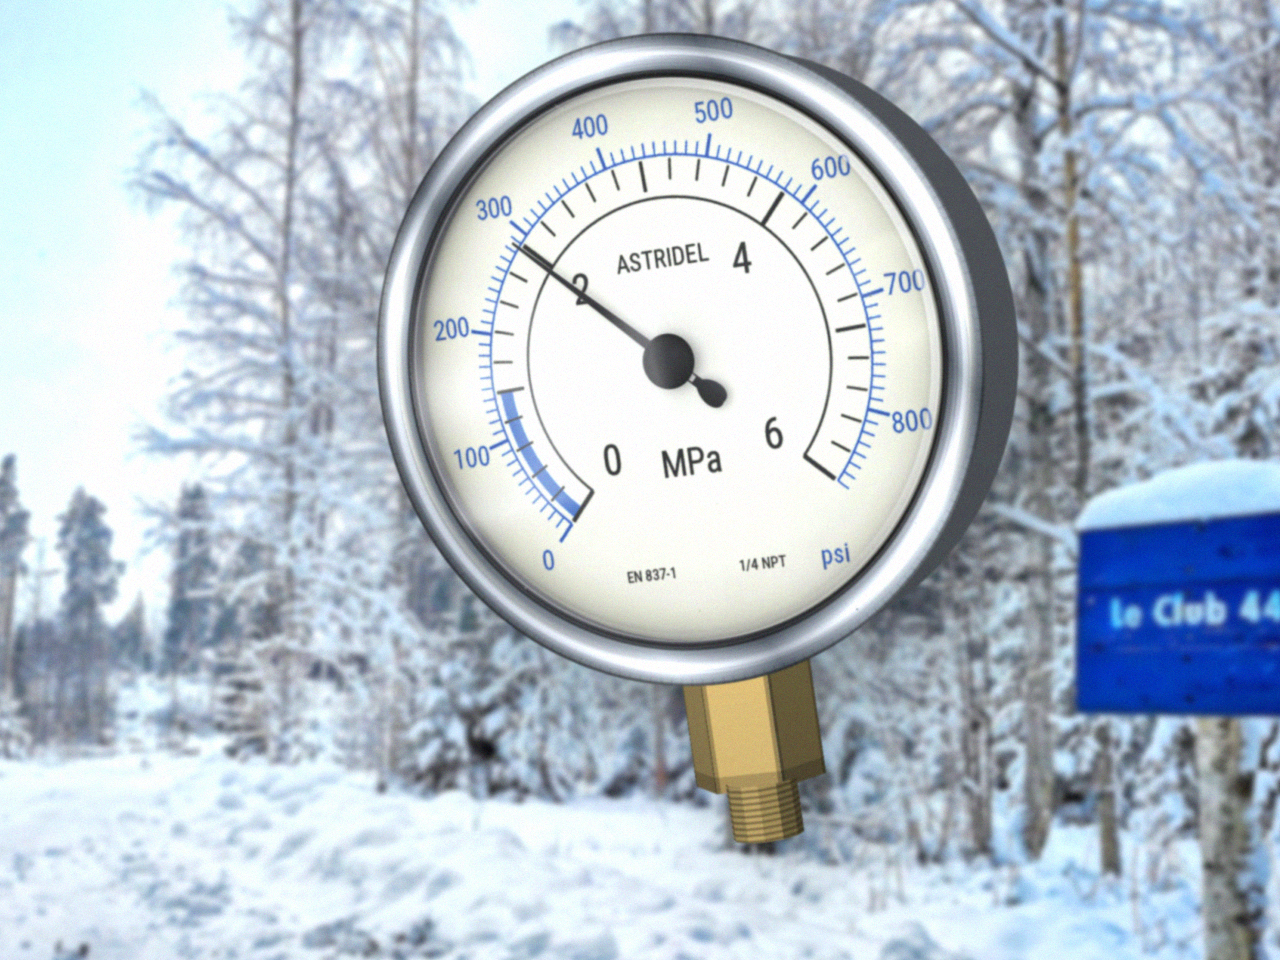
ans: {"value": 2, "unit": "MPa"}
